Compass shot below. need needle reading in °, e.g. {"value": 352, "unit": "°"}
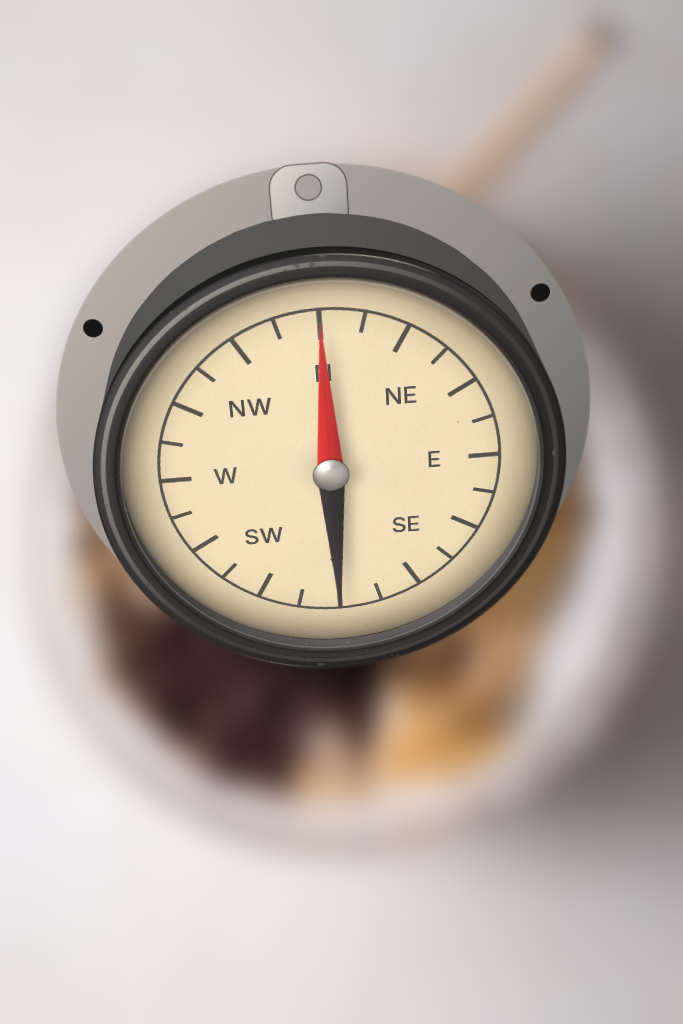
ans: {"value": 0, "unit": "°"}
